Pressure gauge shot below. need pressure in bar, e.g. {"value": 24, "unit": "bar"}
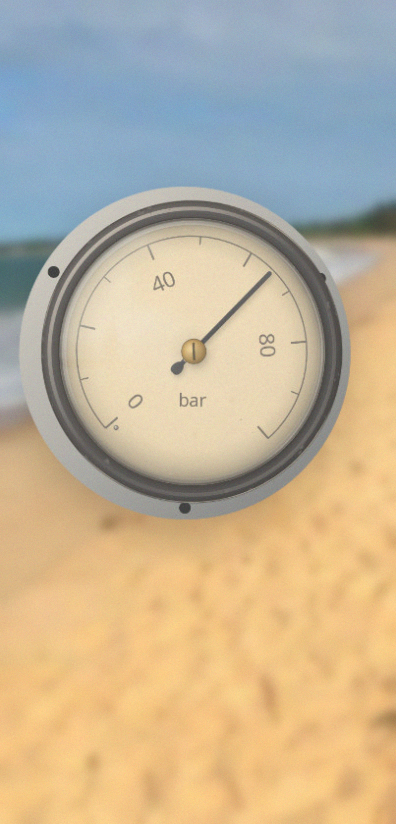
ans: {"value": 65, "unit": "bar"}
